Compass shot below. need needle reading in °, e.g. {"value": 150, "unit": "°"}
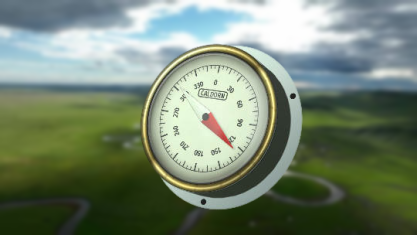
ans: {"value": 125, "unit": "°"}
